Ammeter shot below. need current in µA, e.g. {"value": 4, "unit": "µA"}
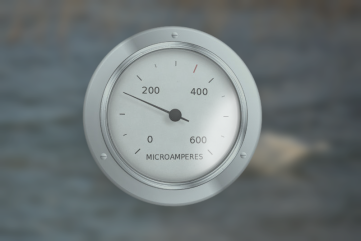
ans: {"value": 150, "unit": "µA"}
